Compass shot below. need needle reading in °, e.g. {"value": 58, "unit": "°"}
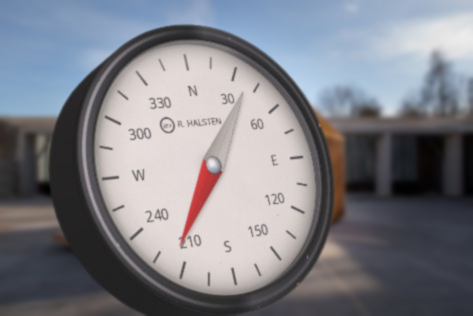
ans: {"value": 217.5, "unit": "°"}
